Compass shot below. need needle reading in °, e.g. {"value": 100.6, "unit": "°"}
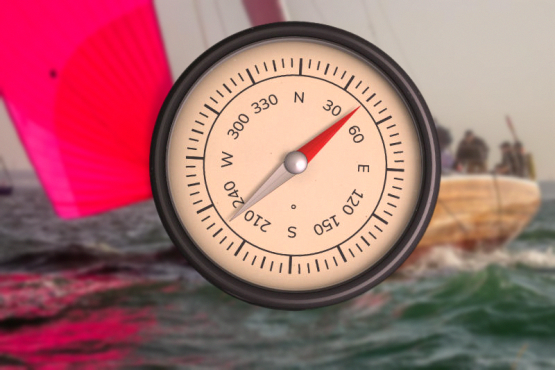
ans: {"value": 45, "unit": "°"}
